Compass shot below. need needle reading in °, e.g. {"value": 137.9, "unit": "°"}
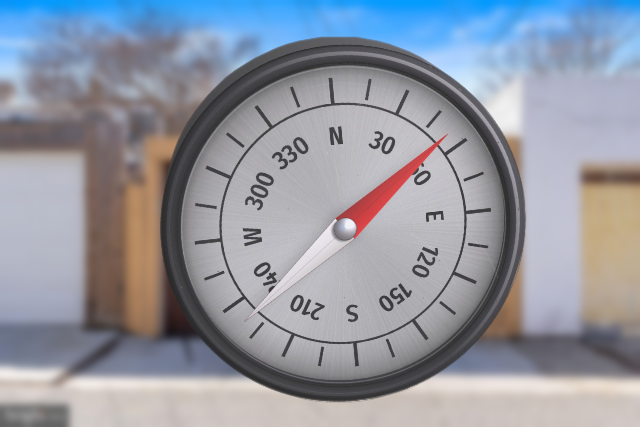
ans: {"value": 52.5, "unit": "°"}
